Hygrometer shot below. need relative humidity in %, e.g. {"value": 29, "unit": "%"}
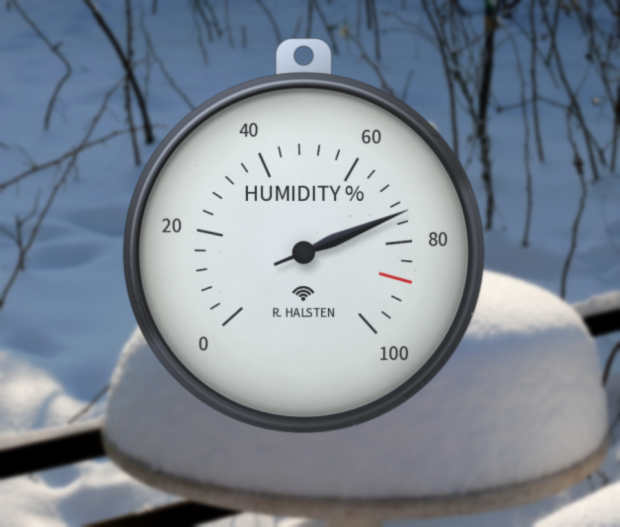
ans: {"value": 74, "unit": "%"}
